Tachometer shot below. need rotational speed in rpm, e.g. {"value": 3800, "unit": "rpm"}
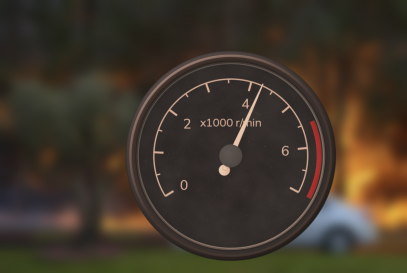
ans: {"value": 4250, "unit": "rpm"}
